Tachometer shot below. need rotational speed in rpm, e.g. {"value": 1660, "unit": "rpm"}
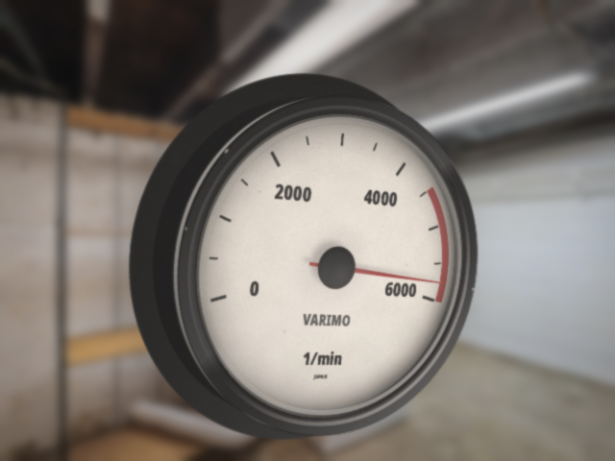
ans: {"value": 5750, "unit": "rpm"}
